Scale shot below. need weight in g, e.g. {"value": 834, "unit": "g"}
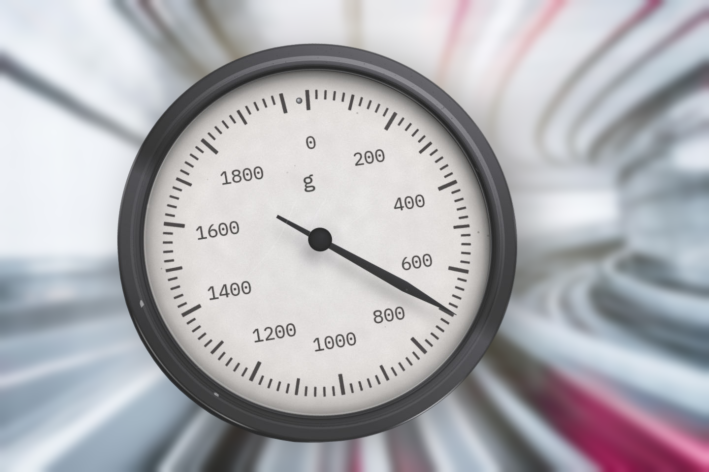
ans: {"value": 700, "unit": "g"}
